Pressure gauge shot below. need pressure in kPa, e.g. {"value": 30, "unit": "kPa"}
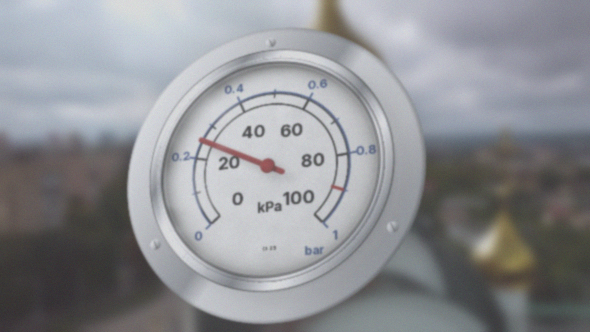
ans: {"value": 25, "unit": "kPa"}
